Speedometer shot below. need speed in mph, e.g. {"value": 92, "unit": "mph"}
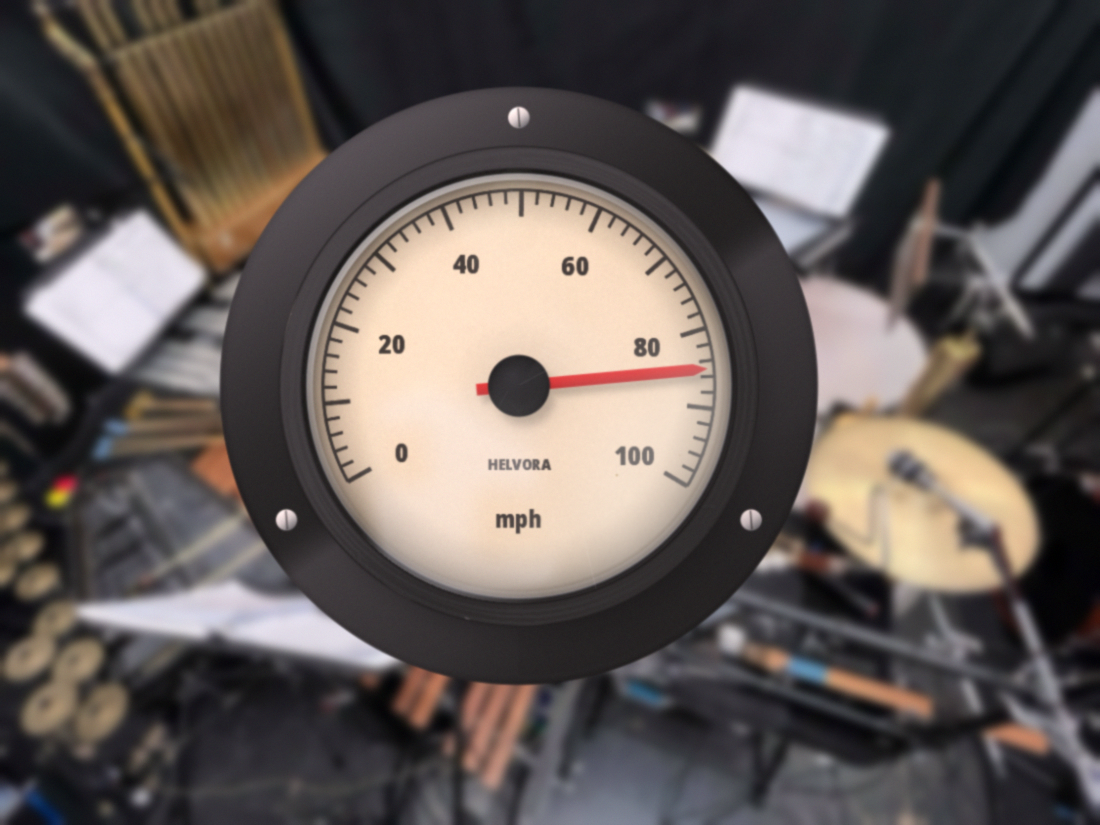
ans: {"value": 85, "unit": "mph"}
